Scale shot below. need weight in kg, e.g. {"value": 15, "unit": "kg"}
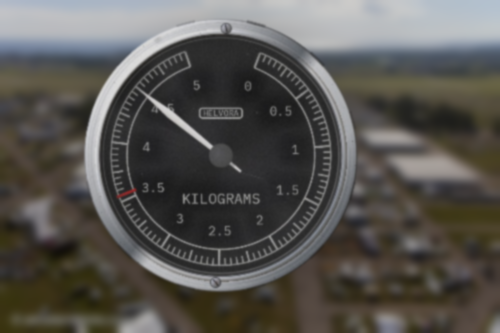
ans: {"value": 4.5, "unit": "kg"}
